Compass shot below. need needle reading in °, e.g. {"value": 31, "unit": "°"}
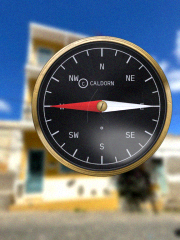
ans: {"value": 270, "unit": "°"}
